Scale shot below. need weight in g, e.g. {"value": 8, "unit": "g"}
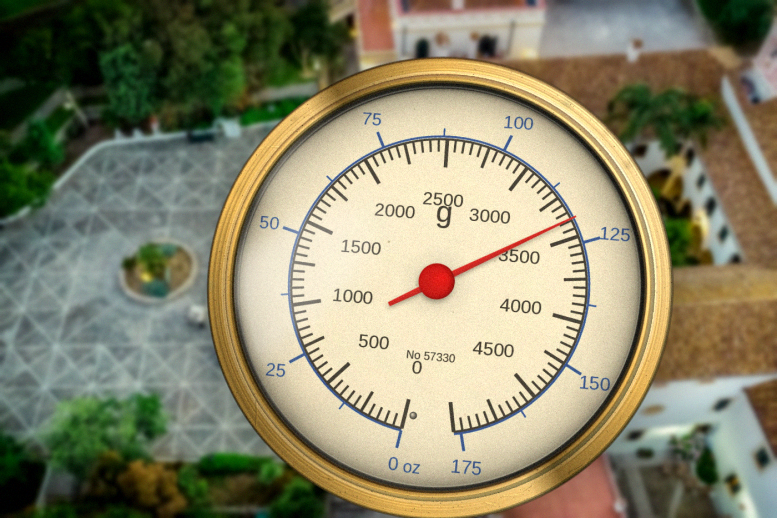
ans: {"value": 3400, "unit": "g"}
